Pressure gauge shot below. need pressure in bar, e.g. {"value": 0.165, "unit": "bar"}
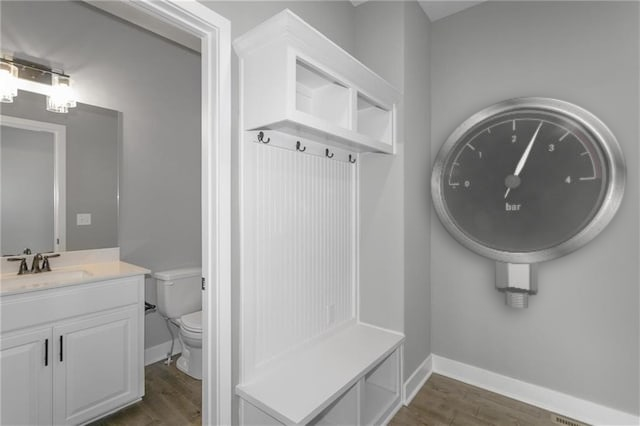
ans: {"value": 2.5, "unit": "bar"}
